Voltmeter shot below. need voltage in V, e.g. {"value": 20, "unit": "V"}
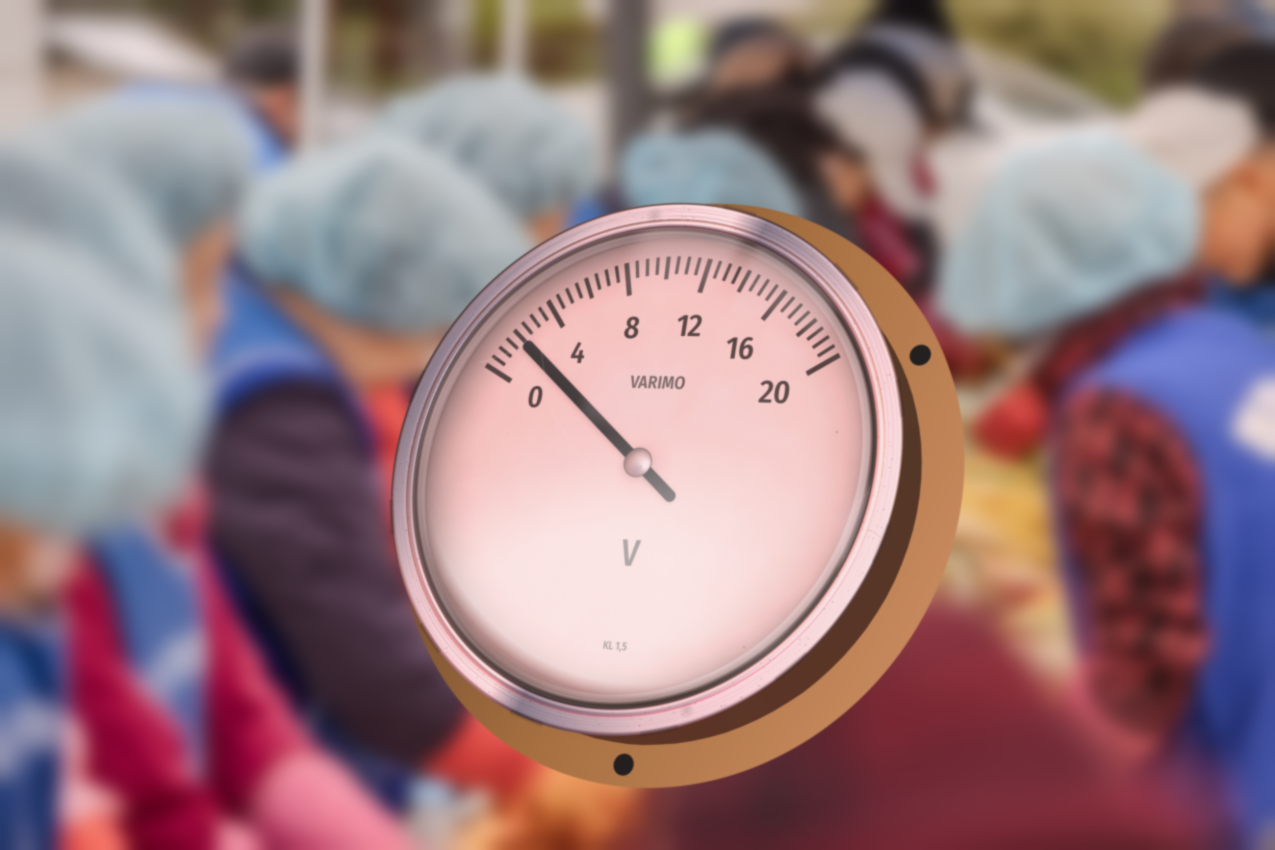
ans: {"value": 2, "unit": "V"}
